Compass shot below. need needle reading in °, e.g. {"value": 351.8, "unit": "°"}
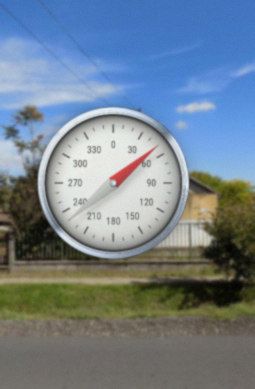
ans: {"value": 50, "unit": "°"}
